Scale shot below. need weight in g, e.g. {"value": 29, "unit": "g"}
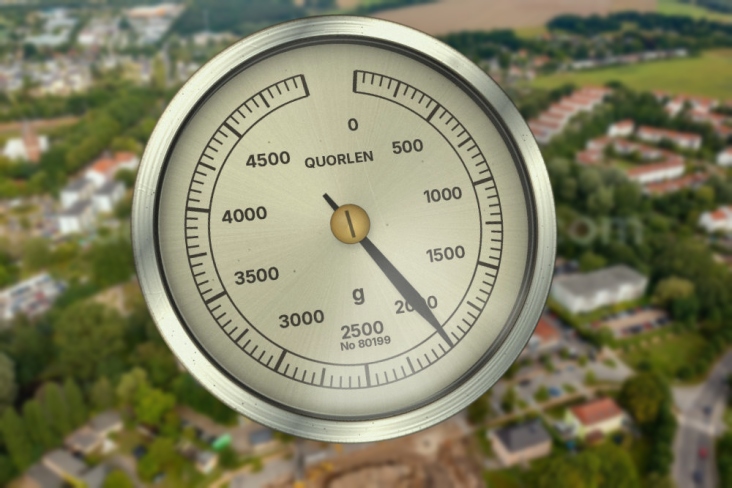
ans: {"value": 2000, "unit": "g"}
